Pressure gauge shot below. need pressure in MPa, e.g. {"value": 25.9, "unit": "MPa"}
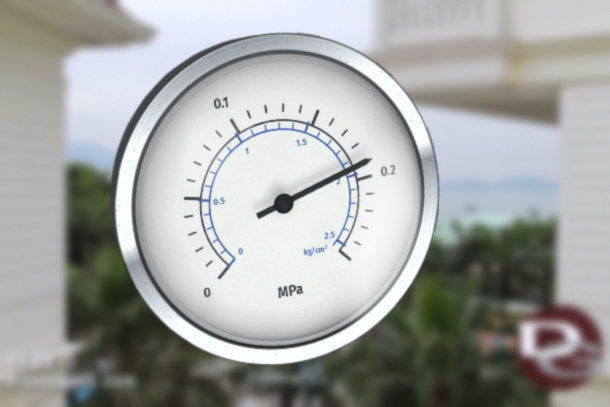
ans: {"value": 0.19, "unit": "MPa"}
